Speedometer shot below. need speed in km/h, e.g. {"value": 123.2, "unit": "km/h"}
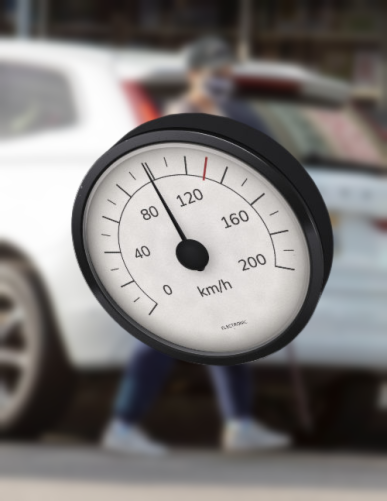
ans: {"value": 100, "unit": "km/h"}
